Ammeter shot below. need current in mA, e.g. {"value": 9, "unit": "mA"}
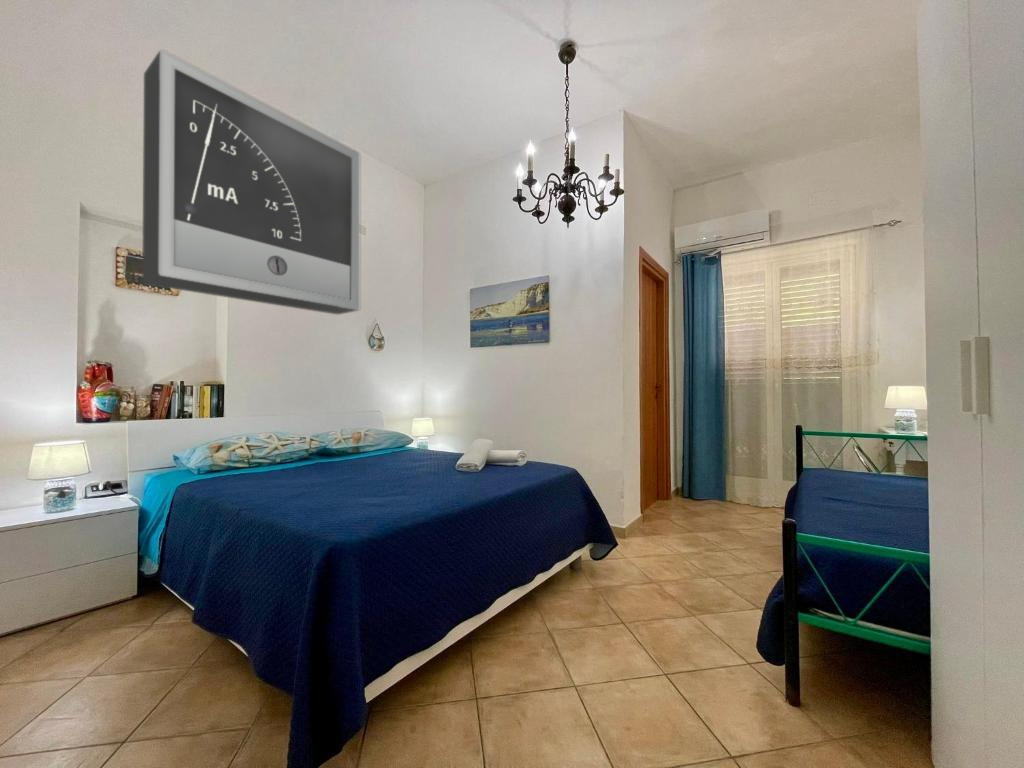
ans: {"value": 1, "unit": "mA"}
